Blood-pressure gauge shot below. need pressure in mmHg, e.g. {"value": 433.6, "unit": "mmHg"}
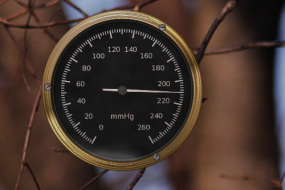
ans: {"value": 210, "unit": "mmHg"}
